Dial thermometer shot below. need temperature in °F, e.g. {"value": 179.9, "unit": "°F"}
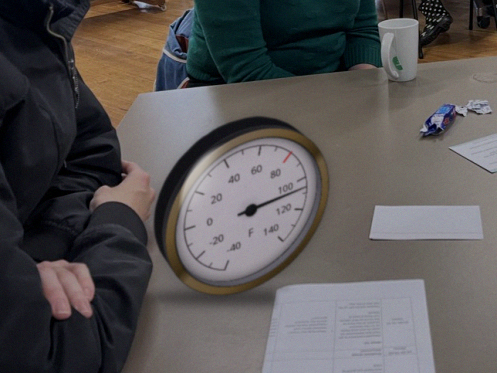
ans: {"value": 105, "unit": "°F"}
